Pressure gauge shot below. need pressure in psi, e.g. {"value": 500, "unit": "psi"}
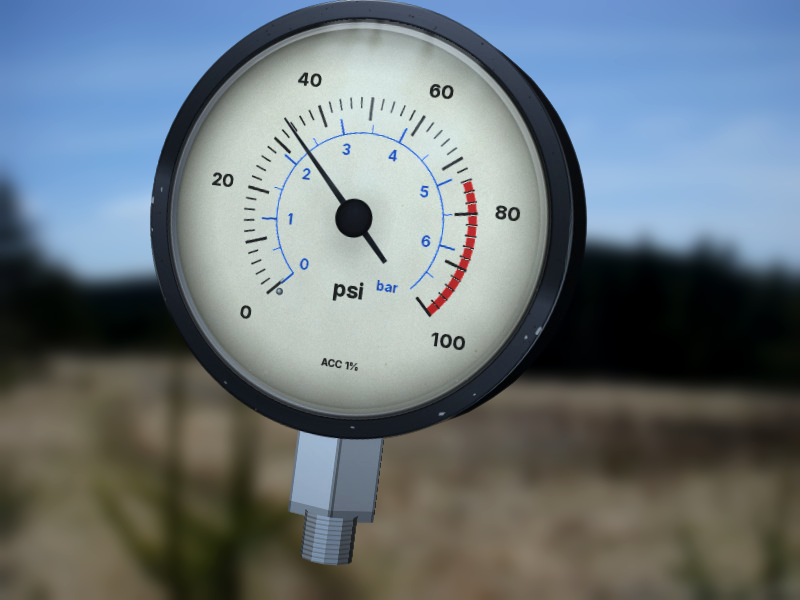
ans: {"value": 34, "unit": "psi"}
